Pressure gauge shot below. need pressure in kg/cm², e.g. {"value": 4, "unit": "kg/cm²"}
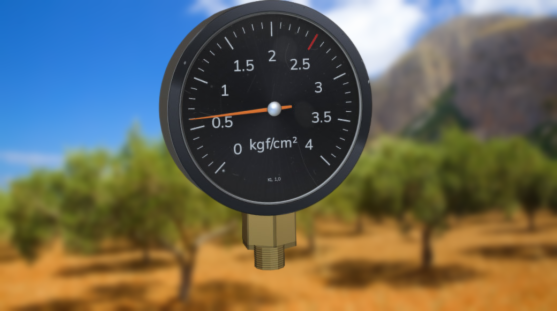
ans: {"value": 0.6, "unit": "kg/cm²"}
